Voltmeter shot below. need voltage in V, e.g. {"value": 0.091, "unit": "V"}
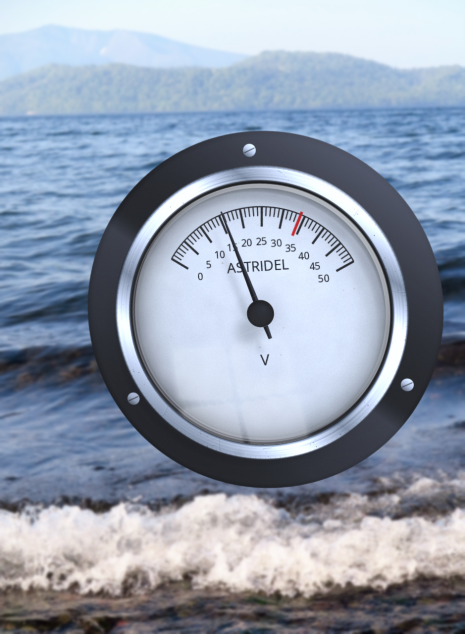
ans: {"value": 16, "unit": "V"}
